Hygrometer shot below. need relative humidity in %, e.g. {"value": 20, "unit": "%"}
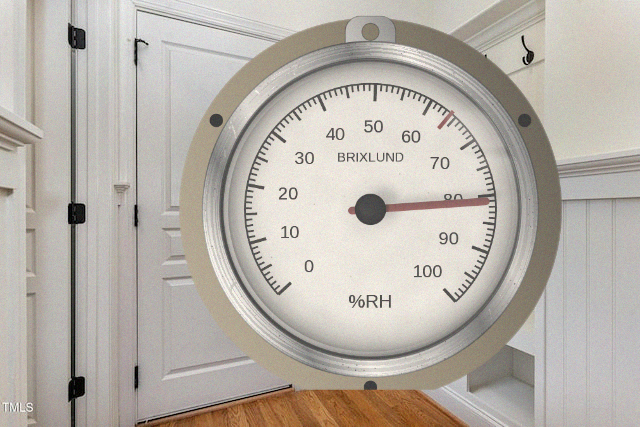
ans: {"value": 81, "unit": "%"}
